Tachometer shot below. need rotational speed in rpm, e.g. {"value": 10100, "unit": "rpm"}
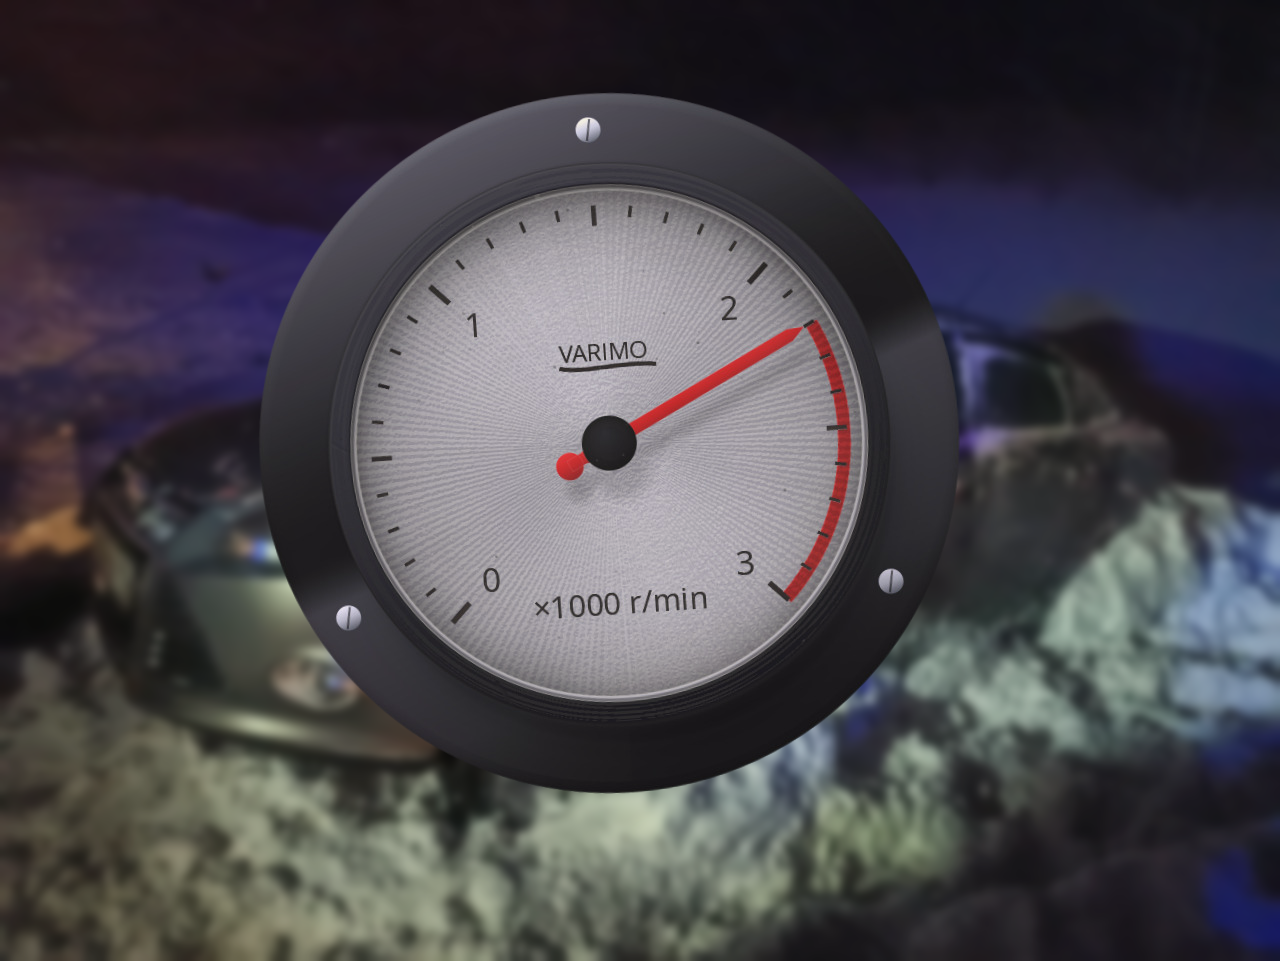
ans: {"value": 2200, "unit": "rpm"}
